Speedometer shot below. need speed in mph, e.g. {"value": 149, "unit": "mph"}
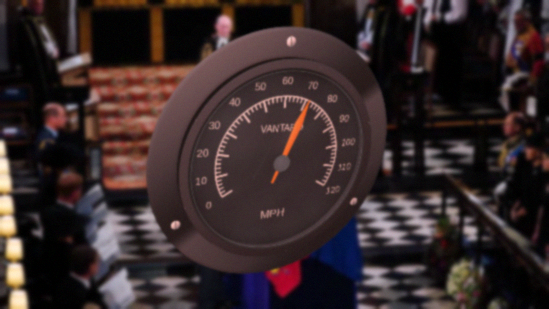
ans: {"value": 70, "unit": "mph"}
